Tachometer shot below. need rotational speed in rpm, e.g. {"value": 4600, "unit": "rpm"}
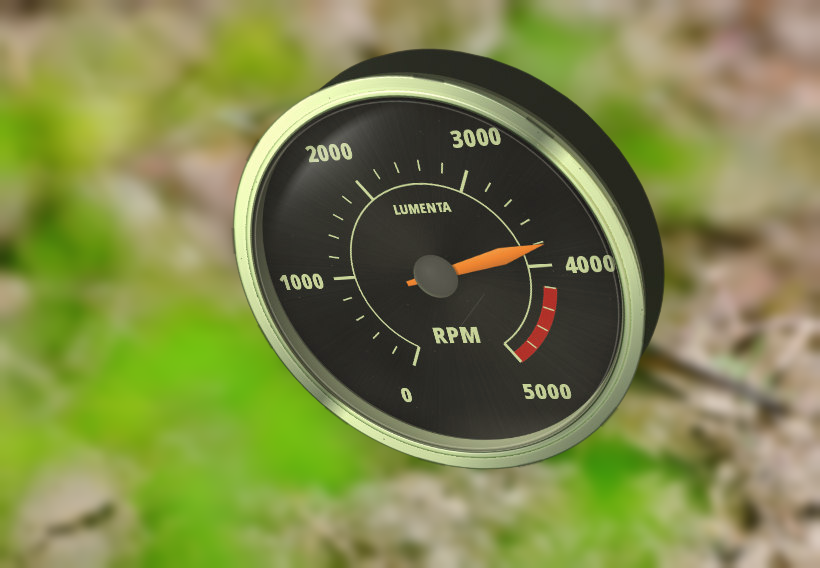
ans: {"value": 3800, "unit": "rpm"}
